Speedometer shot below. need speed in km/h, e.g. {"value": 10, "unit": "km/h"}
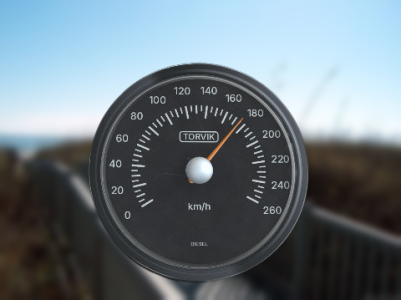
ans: {"value": 175, "unit": "km/h"}
